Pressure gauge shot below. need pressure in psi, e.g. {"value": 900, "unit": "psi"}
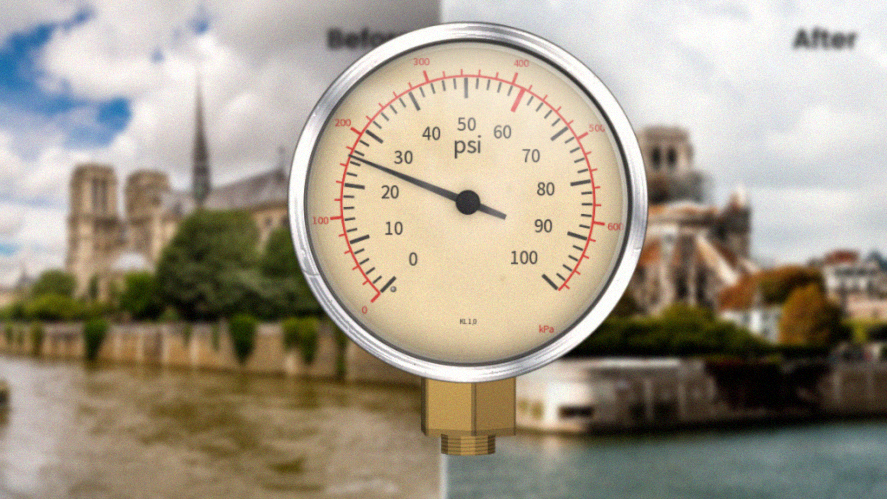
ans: {"value": 25, "unit": "psi"}
